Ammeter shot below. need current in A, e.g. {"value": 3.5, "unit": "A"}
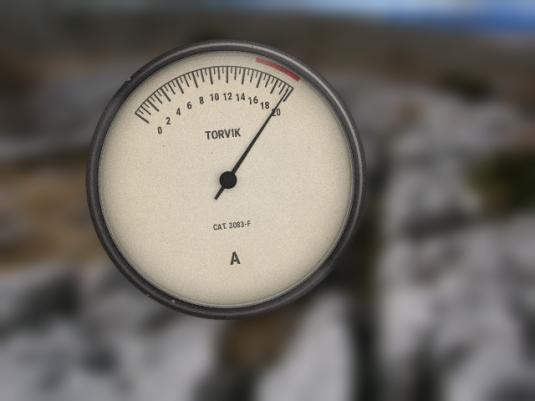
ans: {"value": 19.5, "unit": "A"}
